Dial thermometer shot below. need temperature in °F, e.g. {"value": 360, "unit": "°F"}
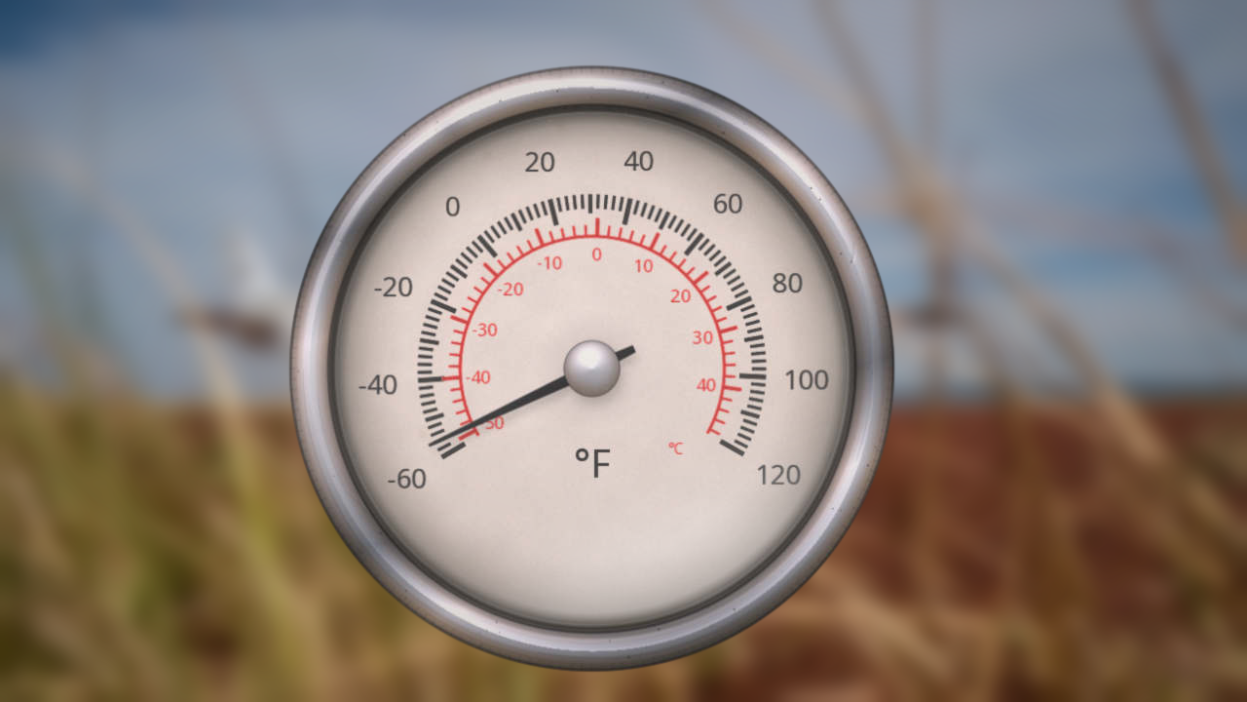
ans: {"value": -56, "unit": "°F"}
